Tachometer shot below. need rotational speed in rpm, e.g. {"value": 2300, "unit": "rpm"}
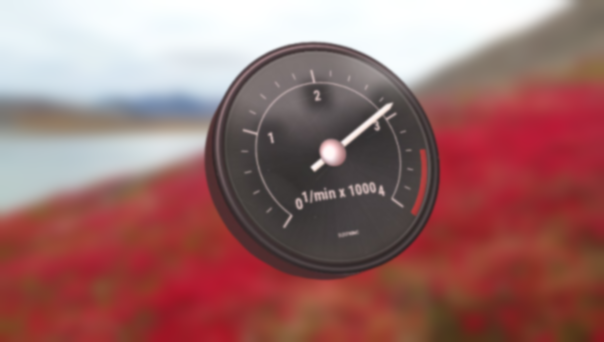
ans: {"value": 2900, "unit": "rpm"}
